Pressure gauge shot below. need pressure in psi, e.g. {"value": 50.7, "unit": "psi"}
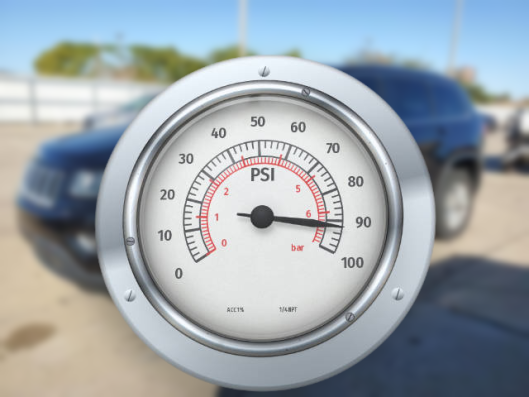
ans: {"value": 92, "unit": "psi"}
